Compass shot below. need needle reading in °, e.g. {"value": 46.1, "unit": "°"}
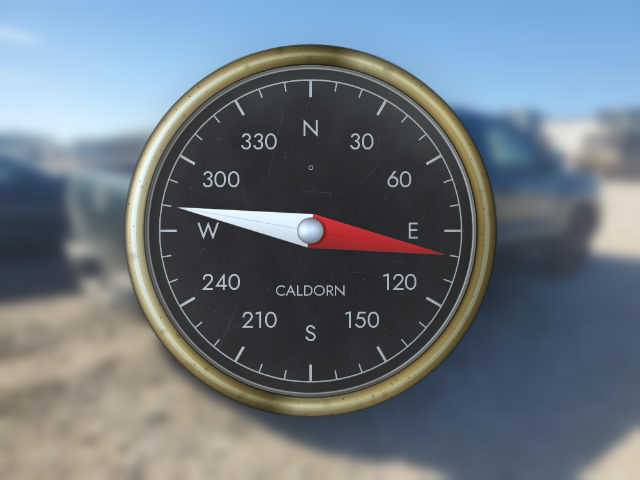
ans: {"value": 100, "unit": "°"}
